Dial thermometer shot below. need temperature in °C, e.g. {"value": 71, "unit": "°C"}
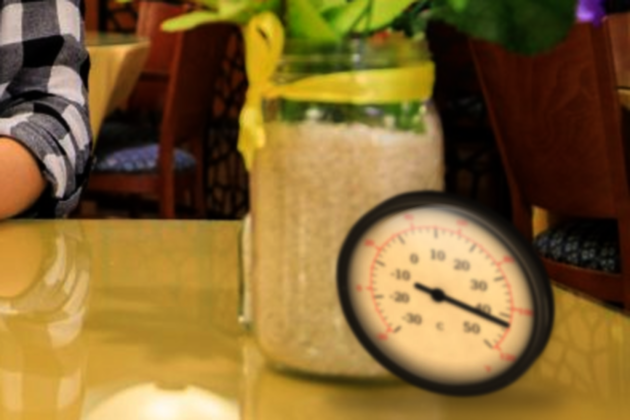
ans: {"value": 42, "unit": "°C"}
